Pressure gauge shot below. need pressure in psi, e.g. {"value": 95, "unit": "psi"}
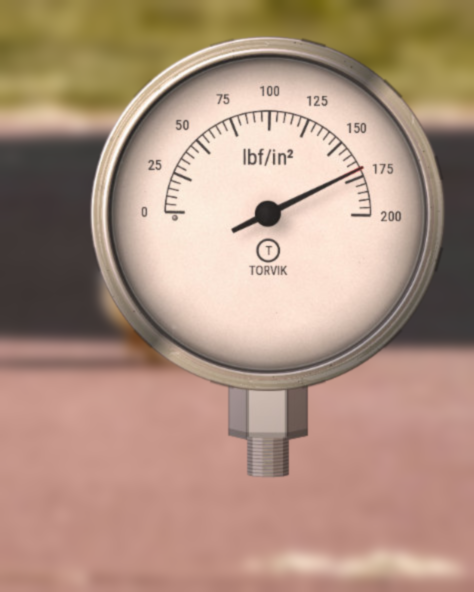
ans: {"value": 170, "unit": "psi"}
